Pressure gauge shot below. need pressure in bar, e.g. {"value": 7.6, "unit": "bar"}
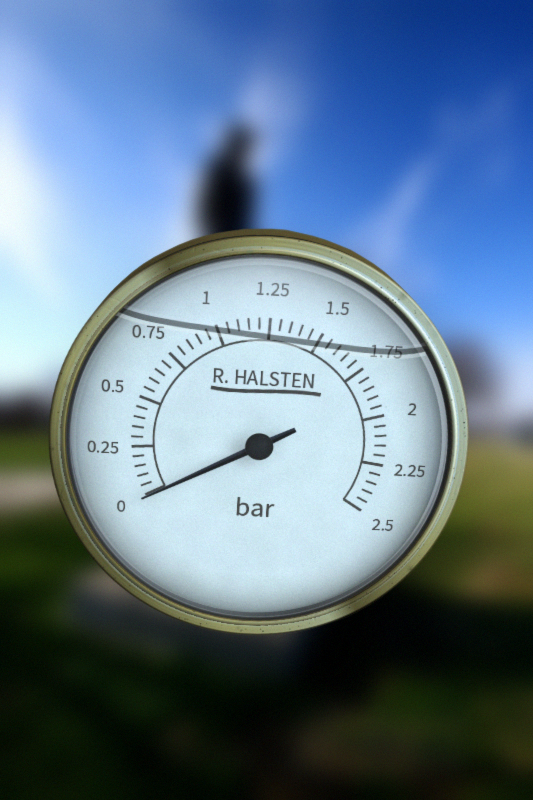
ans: {"value": 0, "unit": "bar"}
